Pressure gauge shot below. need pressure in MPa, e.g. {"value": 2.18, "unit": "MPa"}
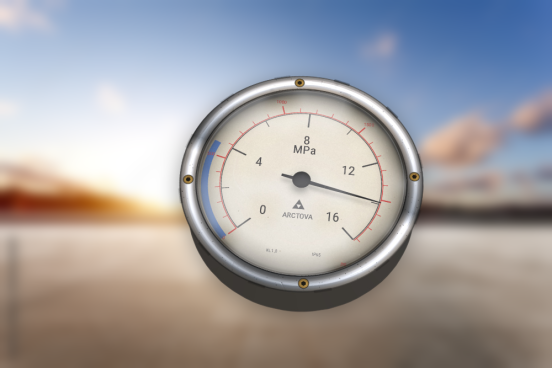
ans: {"value": 14, "unit": "MPa"}
